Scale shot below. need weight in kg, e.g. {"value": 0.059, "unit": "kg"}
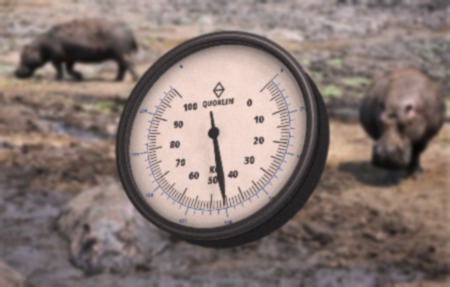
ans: {"value": 45, "unit": "kg"}
